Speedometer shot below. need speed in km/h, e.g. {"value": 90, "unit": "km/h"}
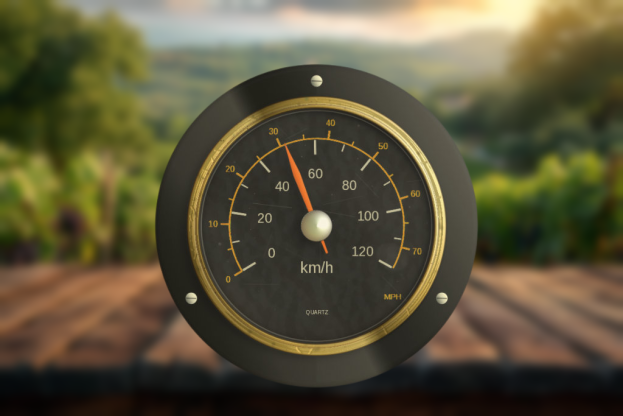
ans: {"value": 50, "unit": "km/h"}
